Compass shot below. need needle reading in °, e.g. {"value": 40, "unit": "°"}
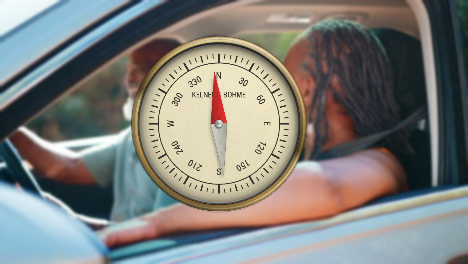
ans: {"value": 355, "unit": "°"}
